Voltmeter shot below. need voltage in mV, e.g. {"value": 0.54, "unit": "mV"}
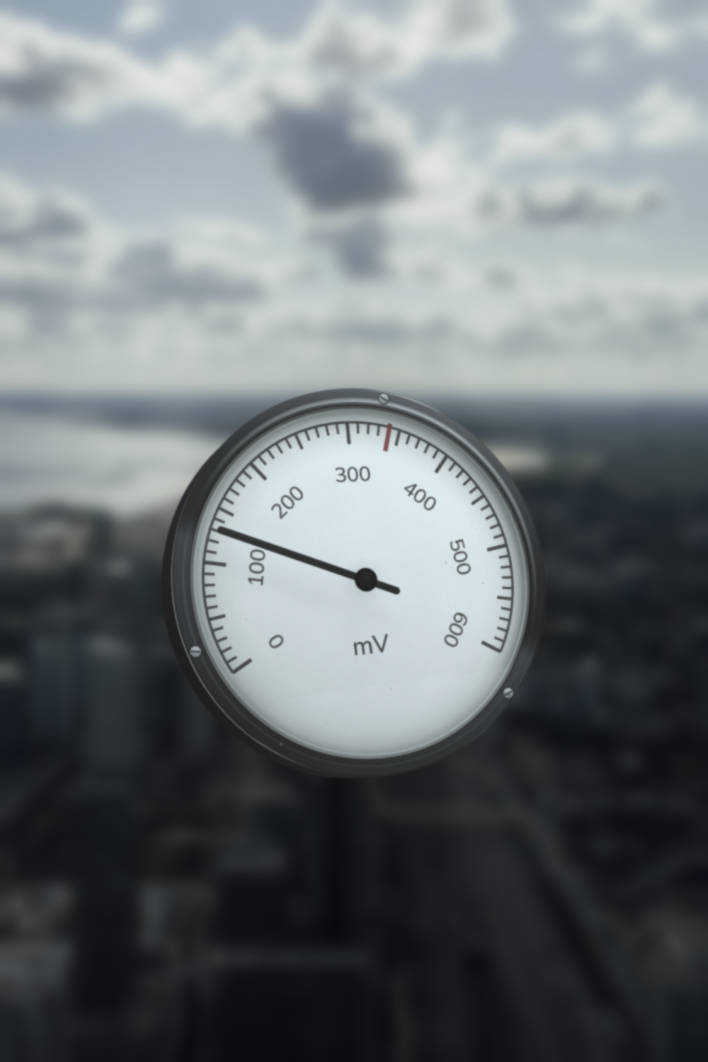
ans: {"value": 130, "unit": "mV"}
